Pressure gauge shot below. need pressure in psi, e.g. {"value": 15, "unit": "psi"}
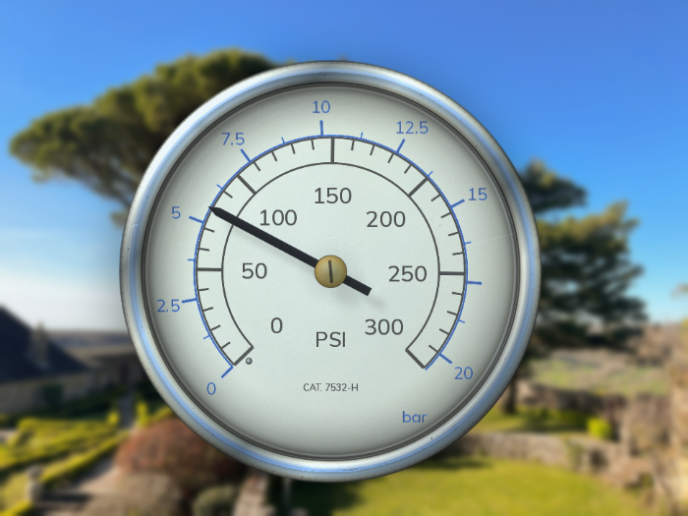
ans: {"value": 80, "unit": "psi"}
